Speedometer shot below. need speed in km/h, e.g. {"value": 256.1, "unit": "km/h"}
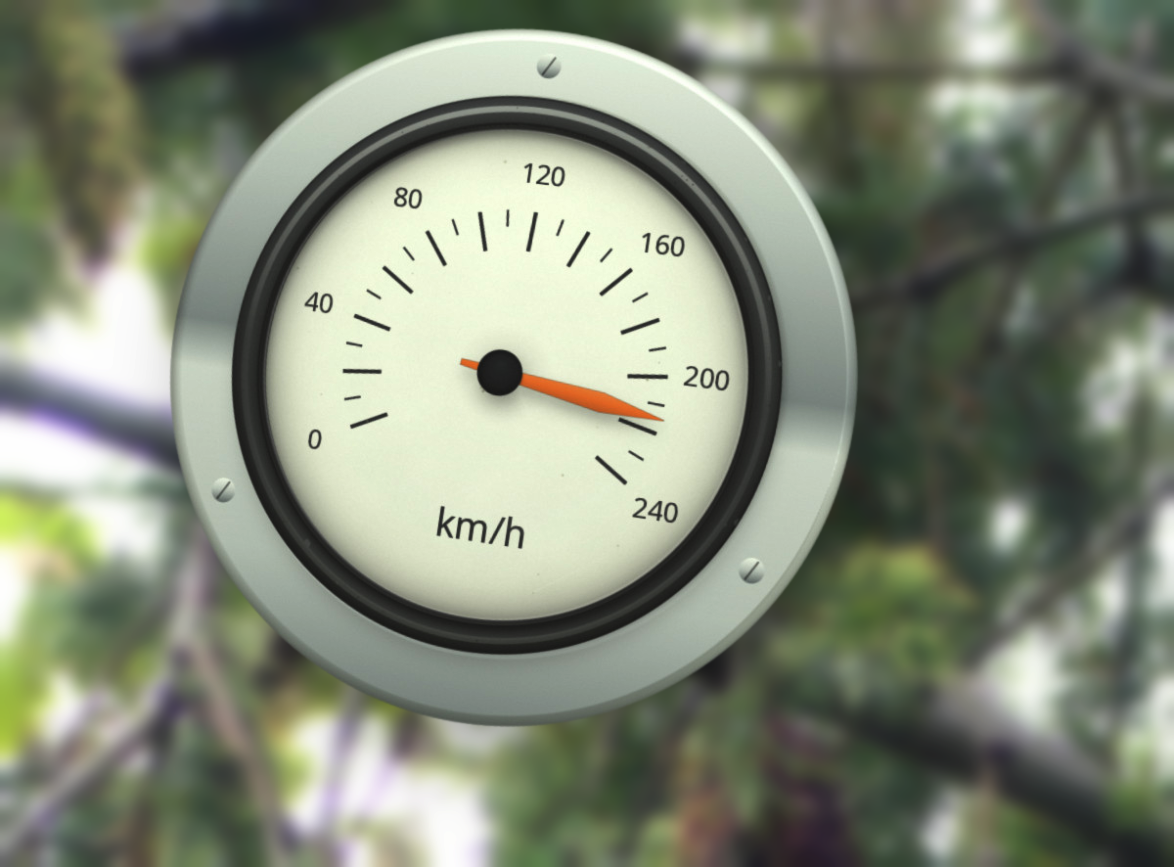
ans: {"value": 215, "unit": "km/h"}
